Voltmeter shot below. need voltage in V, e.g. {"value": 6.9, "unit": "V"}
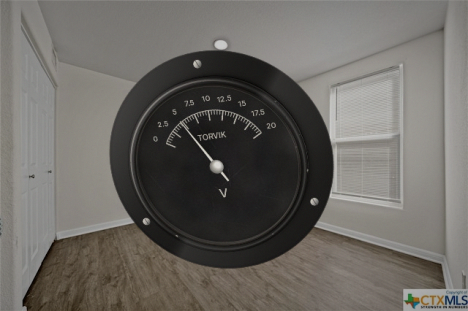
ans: {"value": 5, "unit": "V"}
